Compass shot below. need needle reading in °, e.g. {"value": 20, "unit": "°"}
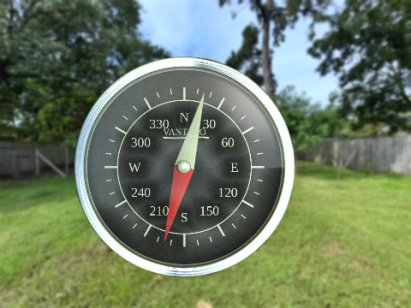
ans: {"value": 195, "unit": "°"}
